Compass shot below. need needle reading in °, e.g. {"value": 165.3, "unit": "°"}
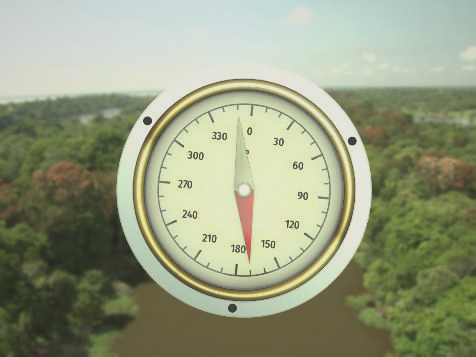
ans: {"value": 170, "unit": "°"}
